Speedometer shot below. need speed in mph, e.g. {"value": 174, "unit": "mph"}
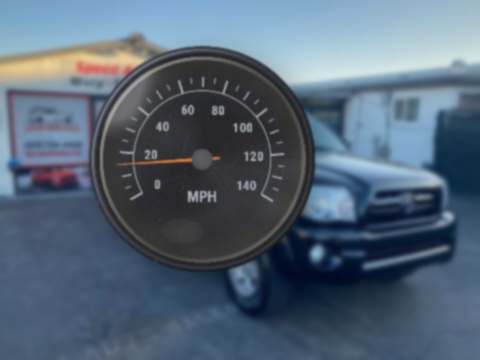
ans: {"value": 15, "unit": "mph"}
